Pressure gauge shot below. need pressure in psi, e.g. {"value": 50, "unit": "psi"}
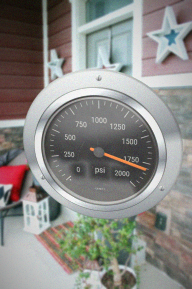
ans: {"value": 1800, "unit": "psi"}
